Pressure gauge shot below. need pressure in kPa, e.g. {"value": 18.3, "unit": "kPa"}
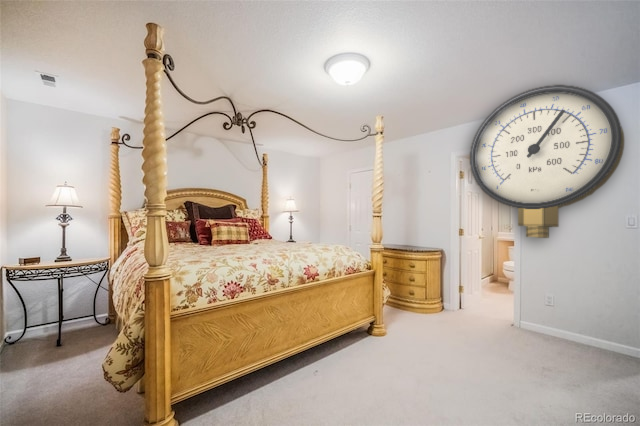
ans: {"value": 380, "unit": "kPa"}
